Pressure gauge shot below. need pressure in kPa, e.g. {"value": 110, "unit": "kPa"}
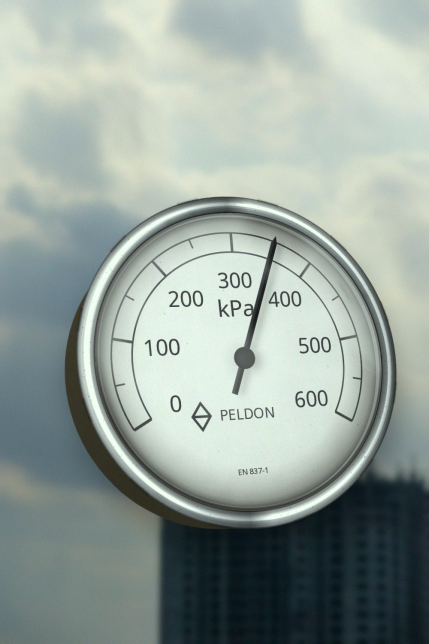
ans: {"value": 350, "unit": "kPa"}
